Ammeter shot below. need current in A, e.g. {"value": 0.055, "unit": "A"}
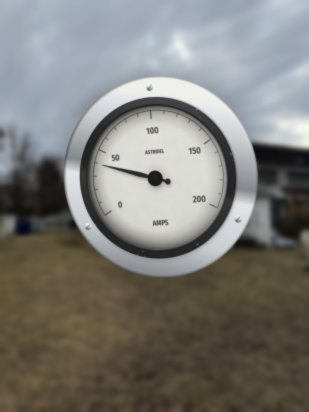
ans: {"value": 40, "unit": "A"}
